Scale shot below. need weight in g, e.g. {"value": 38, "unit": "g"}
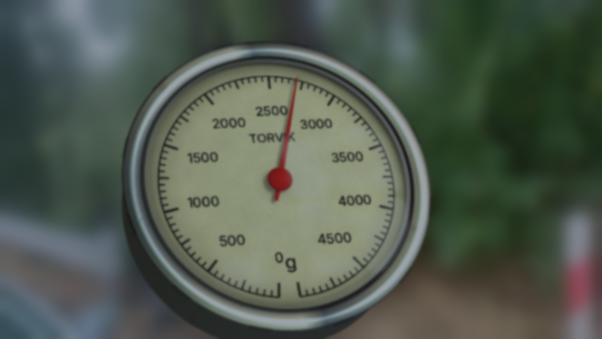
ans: {"value": 2700, "unit": "g"}
